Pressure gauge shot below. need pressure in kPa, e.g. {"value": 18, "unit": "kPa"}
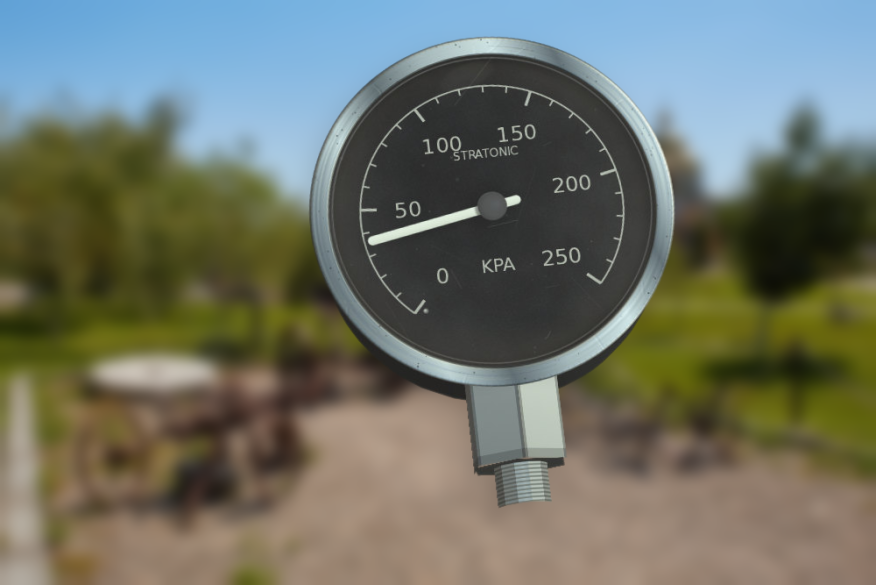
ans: {"value": 35, "unit": "kPa"}
